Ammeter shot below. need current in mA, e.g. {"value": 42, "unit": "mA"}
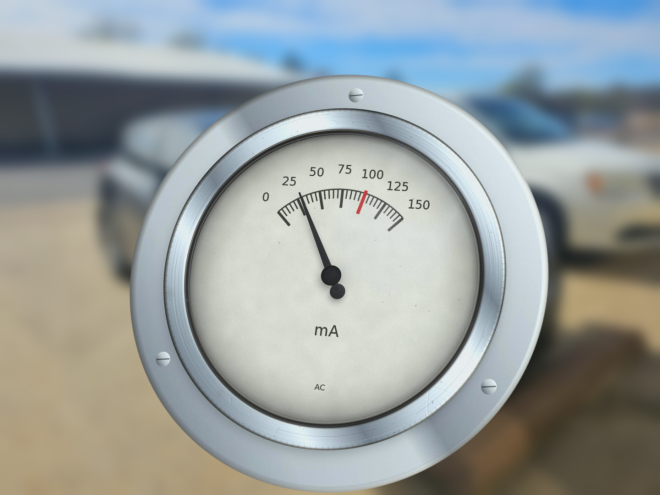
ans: {"value": 30, "unit": "mA"}
